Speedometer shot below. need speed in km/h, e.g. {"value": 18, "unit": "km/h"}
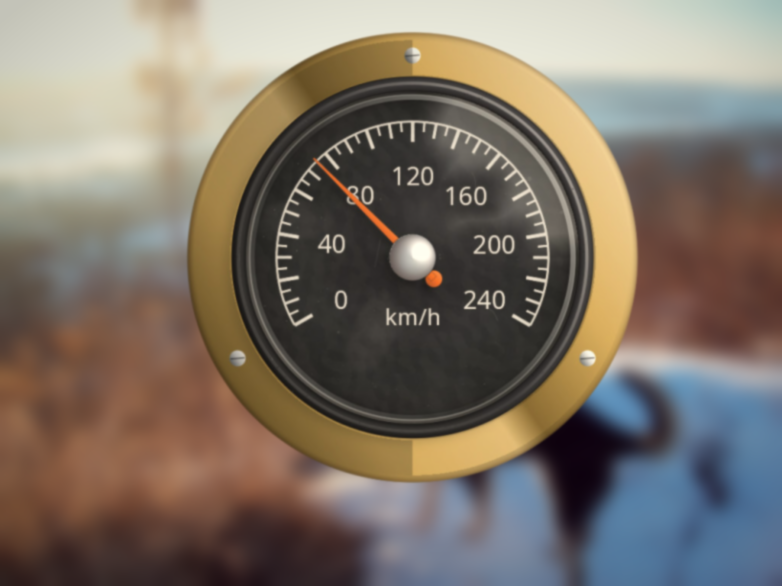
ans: {"value": 75, "unit": "km/h"}
